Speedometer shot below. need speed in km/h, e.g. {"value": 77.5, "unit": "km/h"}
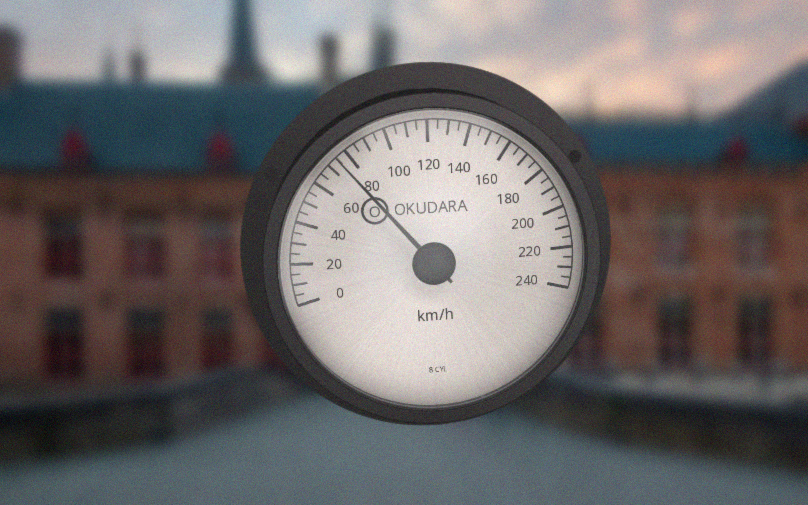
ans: {"value": 75, "unit": "km/h"}
